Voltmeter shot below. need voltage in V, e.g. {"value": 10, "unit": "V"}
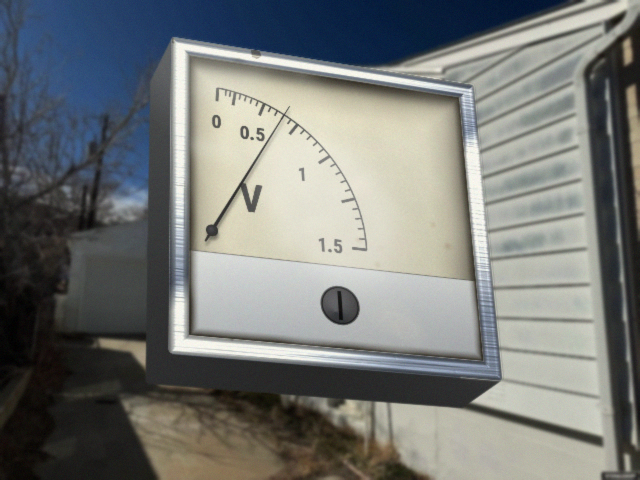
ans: {"value": 0.65, "unit": "V"}
